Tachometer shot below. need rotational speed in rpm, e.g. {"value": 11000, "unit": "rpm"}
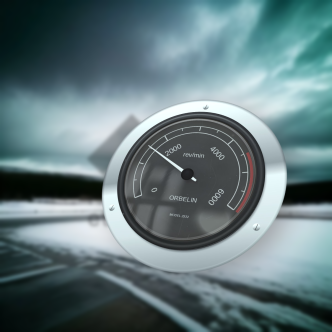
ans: {"value": 1500, "unit": "rpm"}
